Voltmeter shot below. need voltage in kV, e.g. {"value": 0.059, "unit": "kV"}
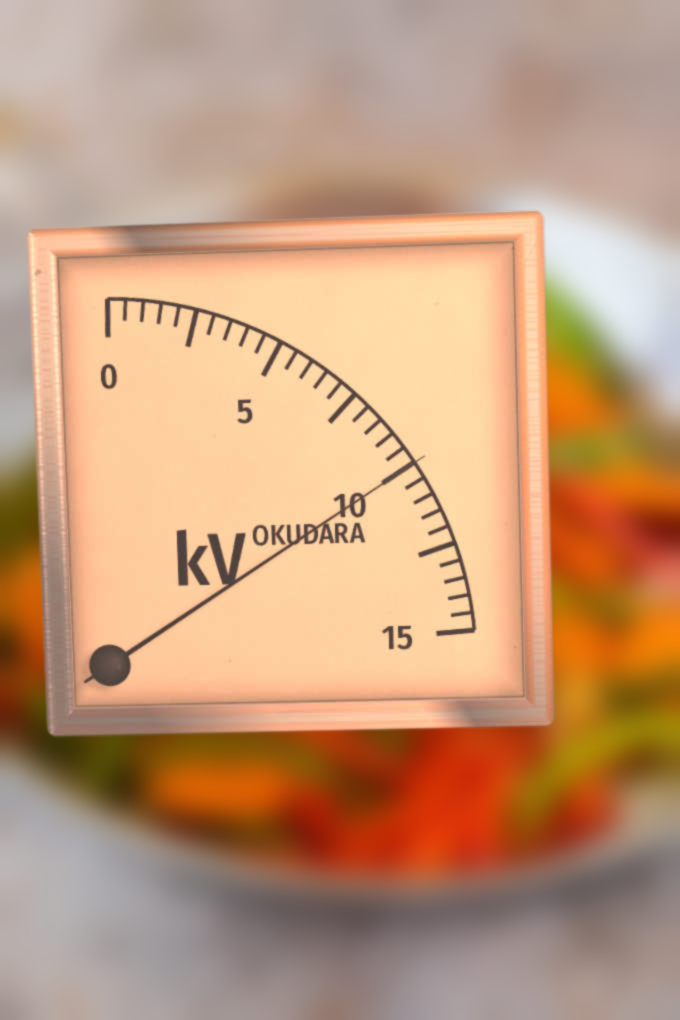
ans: {"value": 10, "unit": "kV"}
